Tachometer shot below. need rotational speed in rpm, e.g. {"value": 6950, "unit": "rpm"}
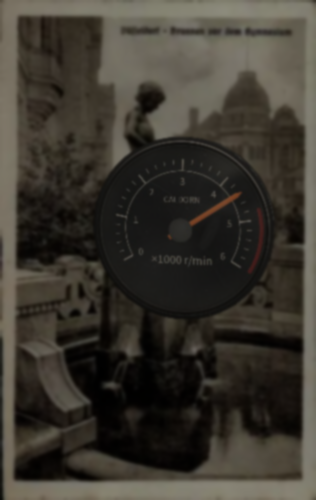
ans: {"value": 4400, "unit": "rpm"}
